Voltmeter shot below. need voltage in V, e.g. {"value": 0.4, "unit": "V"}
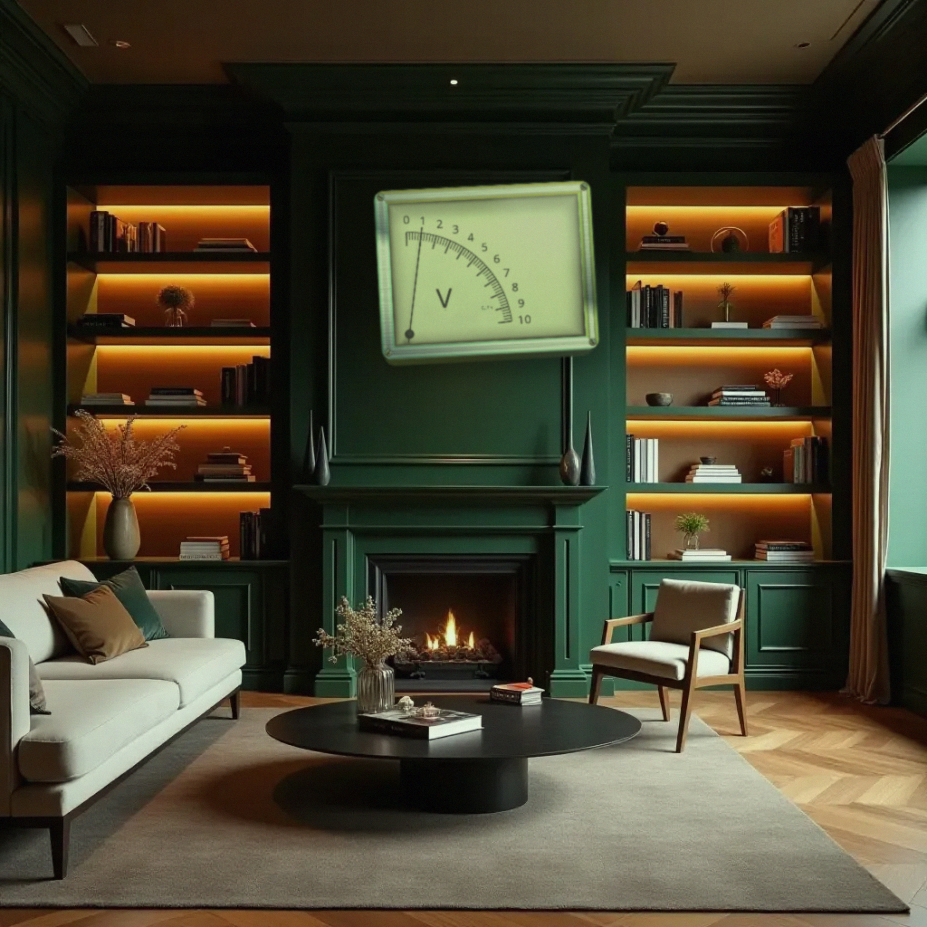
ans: {"value": 1, "unit": "V"}
